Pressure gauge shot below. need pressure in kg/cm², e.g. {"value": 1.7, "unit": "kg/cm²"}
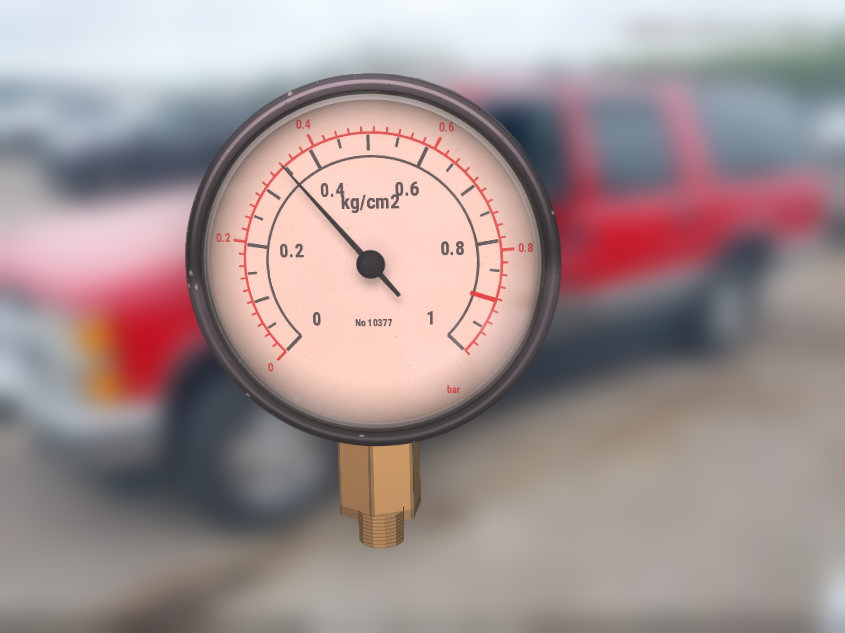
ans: {"value": 0.35, "unit": "kg/cm²"}
